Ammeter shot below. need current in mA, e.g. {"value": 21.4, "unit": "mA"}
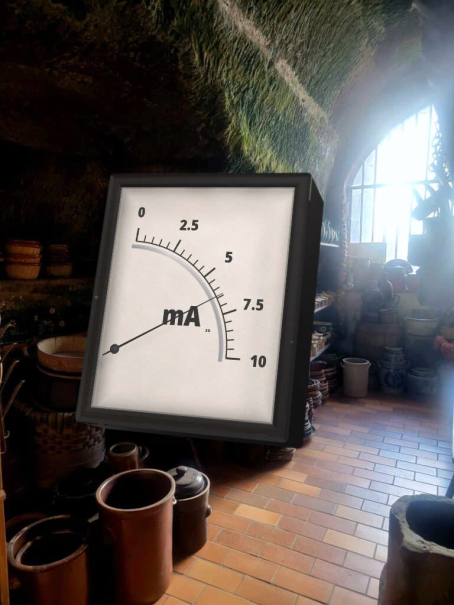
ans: {"value": 6.5, "unit": "mA"}
